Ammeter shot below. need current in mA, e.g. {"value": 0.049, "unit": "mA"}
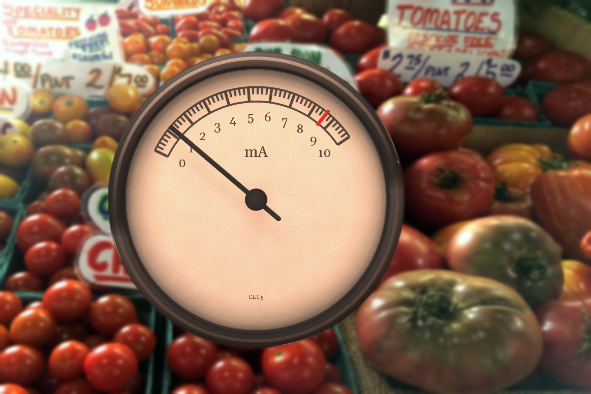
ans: {"value": 1.2, "unit": "mA"}
